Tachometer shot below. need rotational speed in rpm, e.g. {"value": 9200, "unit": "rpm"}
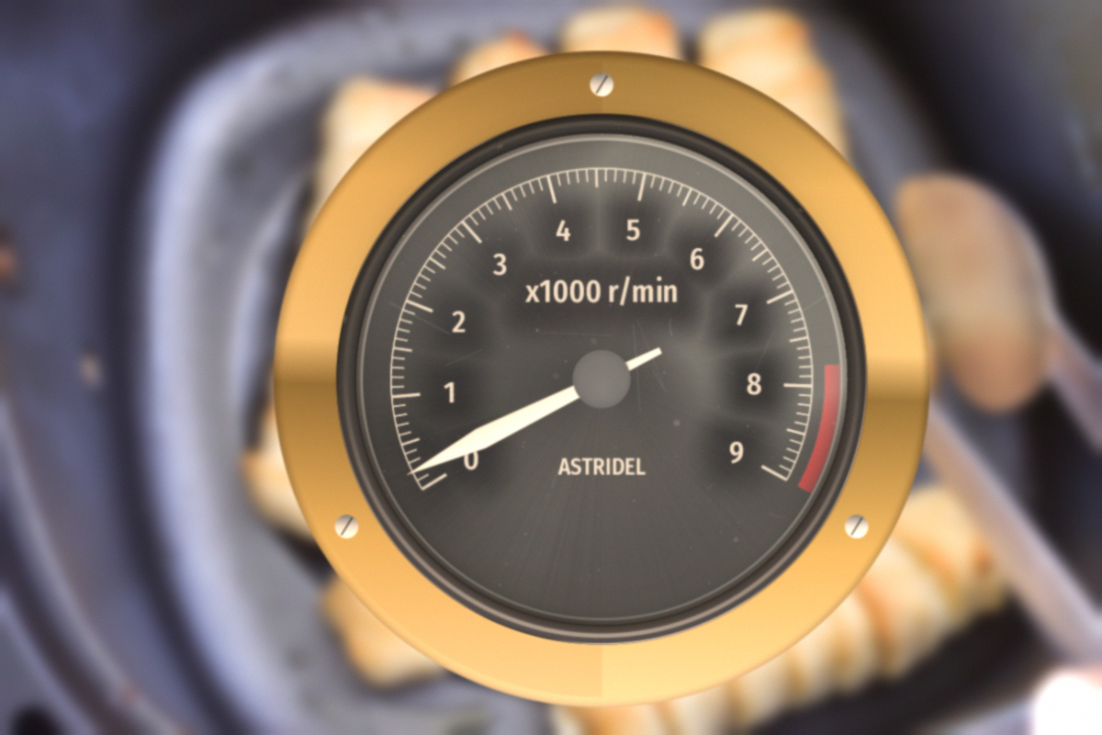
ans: {"value": 200, "unit": "rpm"}
